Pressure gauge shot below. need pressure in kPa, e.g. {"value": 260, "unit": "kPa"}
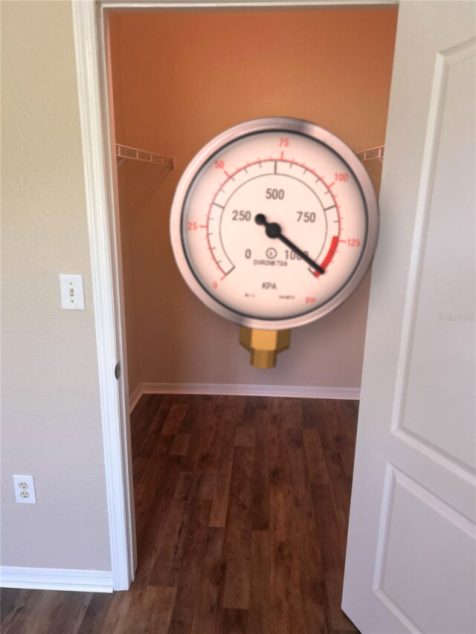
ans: {"value": 975, "unit": "kPa"}
